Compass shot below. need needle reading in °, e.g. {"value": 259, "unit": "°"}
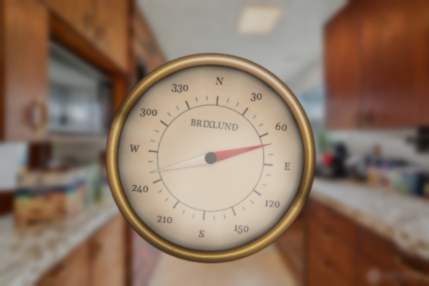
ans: {"value": 70, "unit": "°"}
